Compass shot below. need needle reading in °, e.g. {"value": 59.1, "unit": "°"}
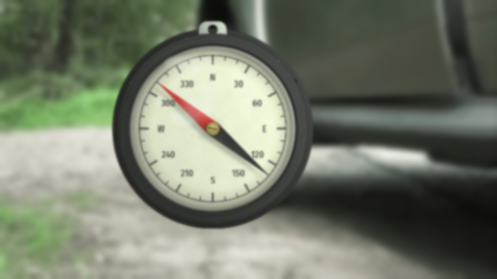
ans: {"value": 310, "unit": "°"}
